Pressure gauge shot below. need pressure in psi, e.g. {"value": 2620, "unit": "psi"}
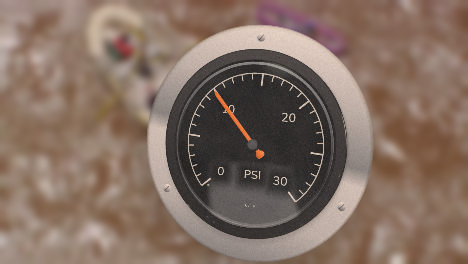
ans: {"value": 10, "unit": "psi"}
